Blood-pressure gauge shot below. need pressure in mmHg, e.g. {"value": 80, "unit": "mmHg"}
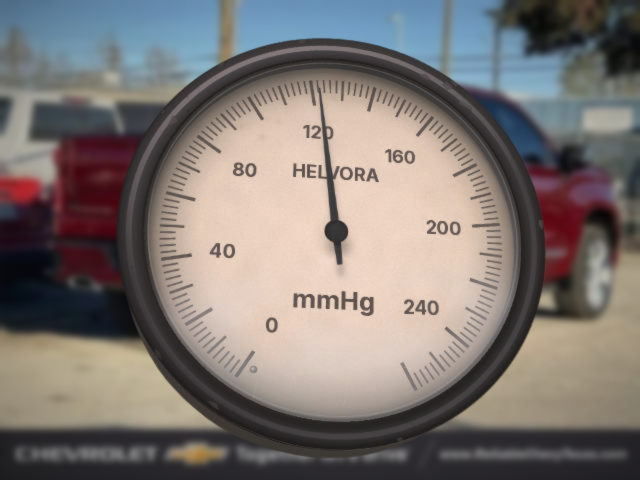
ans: {"value": 122, "unit": "mmHg"}
